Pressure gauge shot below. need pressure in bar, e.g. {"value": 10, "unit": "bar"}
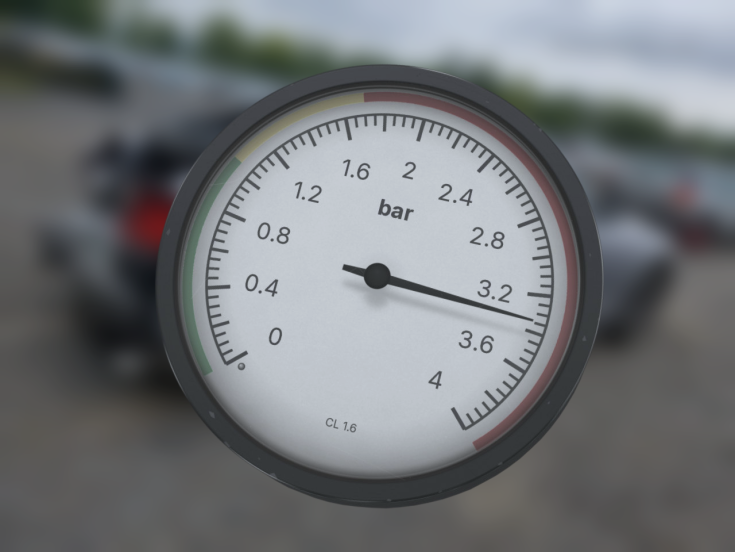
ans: {"value": 3.35, "unit": "bar"}
